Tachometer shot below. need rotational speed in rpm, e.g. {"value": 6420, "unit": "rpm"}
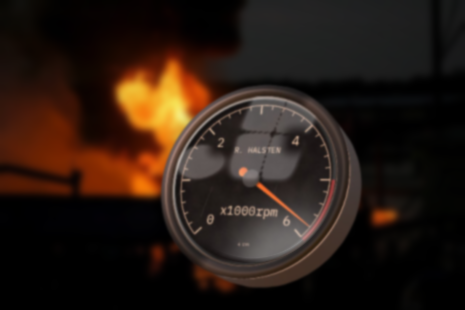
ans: {"value": 5800, "unit": "rpm"}
